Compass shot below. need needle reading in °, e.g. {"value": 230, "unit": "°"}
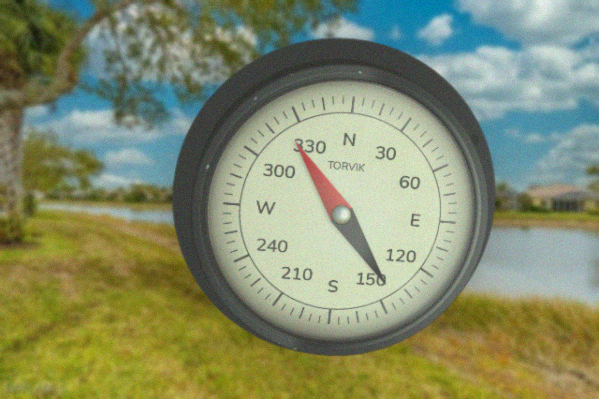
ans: {"value": 322.5, "unit": "°"}
